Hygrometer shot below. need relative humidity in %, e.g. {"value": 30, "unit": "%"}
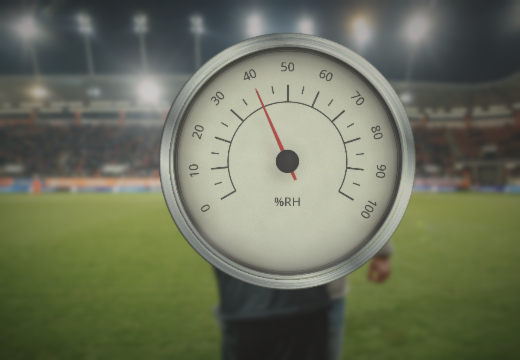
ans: {"value": 40, "unit": "%"}
